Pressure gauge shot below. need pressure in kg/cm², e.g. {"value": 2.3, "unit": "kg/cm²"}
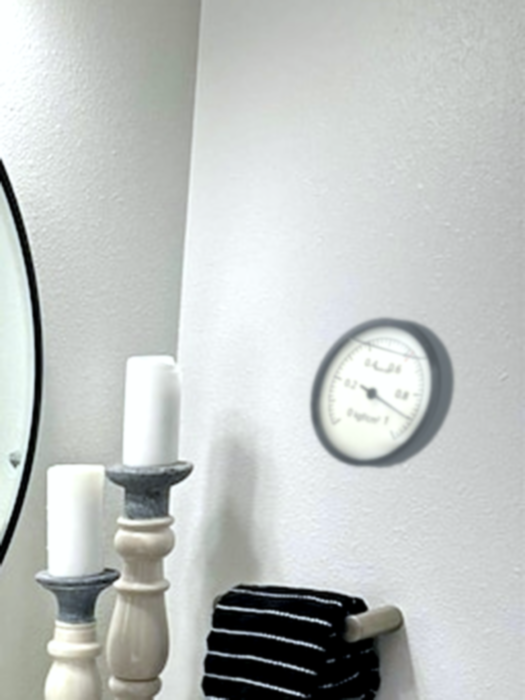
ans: {"value": 0.9, "unit": "kg/cm²"}
